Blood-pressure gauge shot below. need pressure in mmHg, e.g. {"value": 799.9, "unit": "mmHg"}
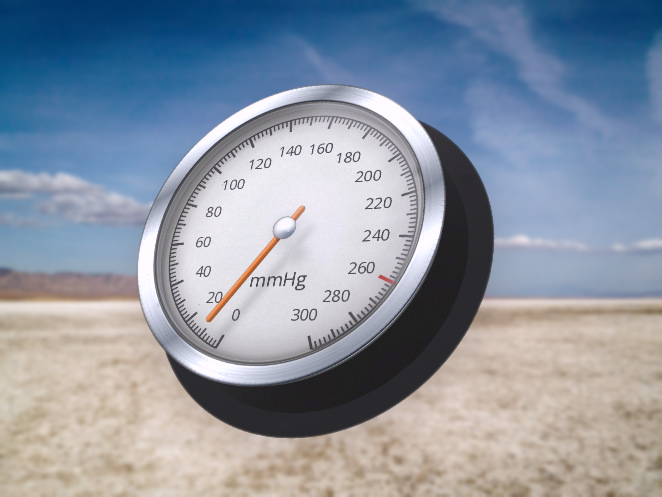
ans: {"value": 10, "unit": "mmHg"}
